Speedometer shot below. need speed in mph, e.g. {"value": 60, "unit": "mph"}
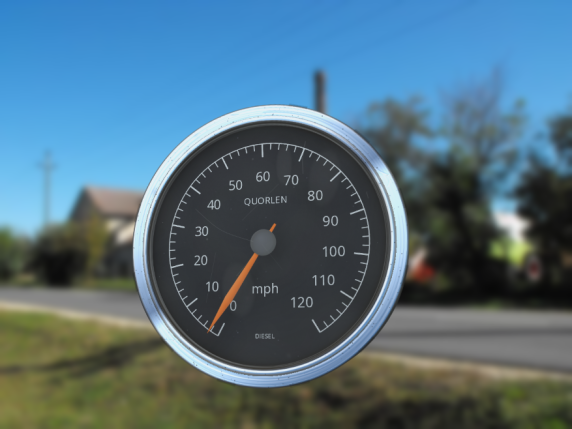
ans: {"value": 2, "unit": "mph"}
